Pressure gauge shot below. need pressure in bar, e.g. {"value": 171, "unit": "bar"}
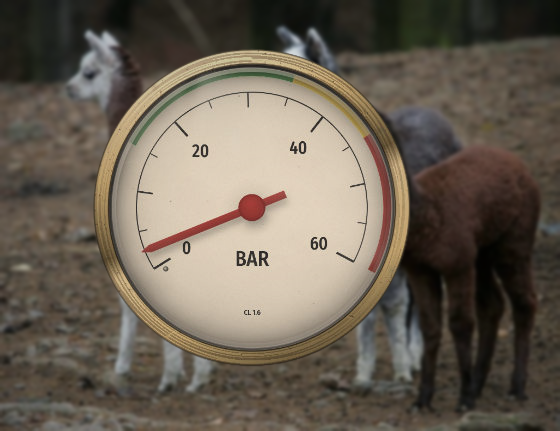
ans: {"value": 2.5, "unit": "bar"}
